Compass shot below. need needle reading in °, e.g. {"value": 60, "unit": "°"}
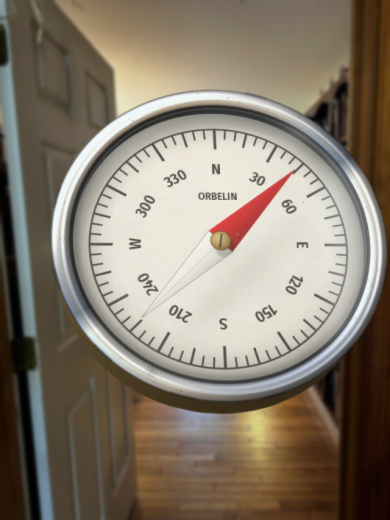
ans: {"value": 45, "unit": "°"}
